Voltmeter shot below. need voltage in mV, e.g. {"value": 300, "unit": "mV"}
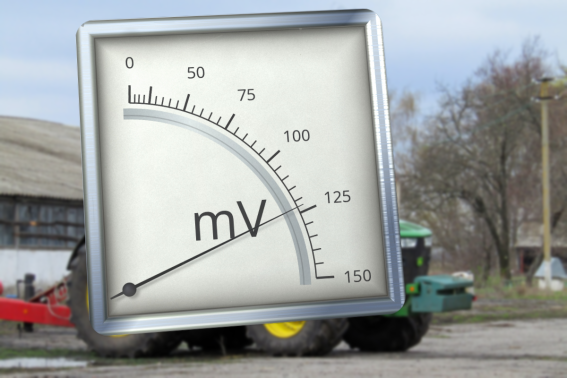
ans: {"value": 122.5, "unit": "mV"}
